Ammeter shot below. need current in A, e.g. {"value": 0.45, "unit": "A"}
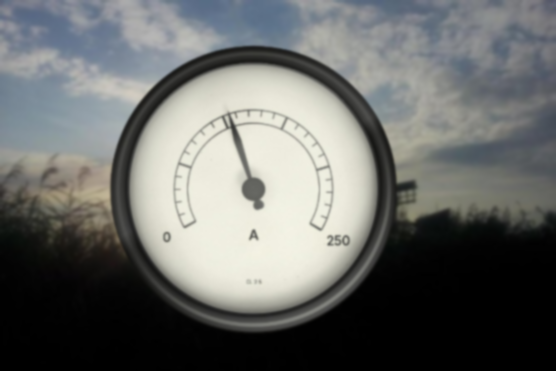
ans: {"value": 105, "unit": "A"}
